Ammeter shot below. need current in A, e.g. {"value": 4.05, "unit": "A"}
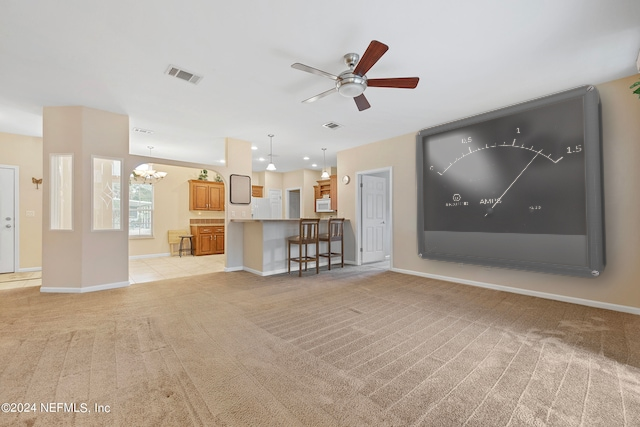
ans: {"value": 1.3, "unit": "A"}
